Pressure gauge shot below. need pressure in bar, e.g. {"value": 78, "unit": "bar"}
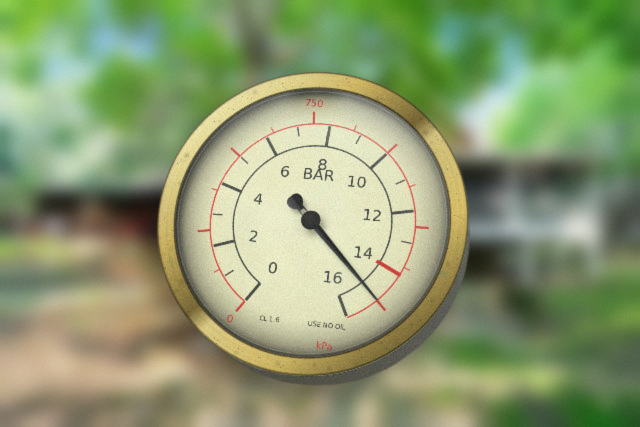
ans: {"value": 15, "unit": "bar"}
